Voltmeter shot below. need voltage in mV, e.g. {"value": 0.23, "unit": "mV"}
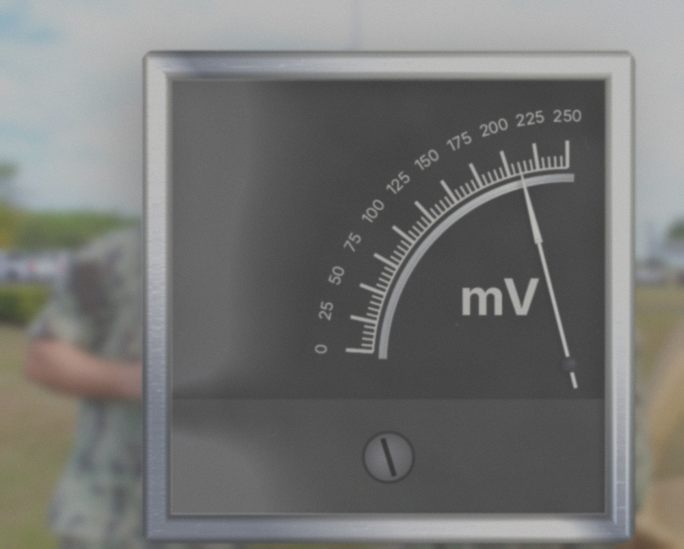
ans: {"value": 210, "unit": "mV"}
